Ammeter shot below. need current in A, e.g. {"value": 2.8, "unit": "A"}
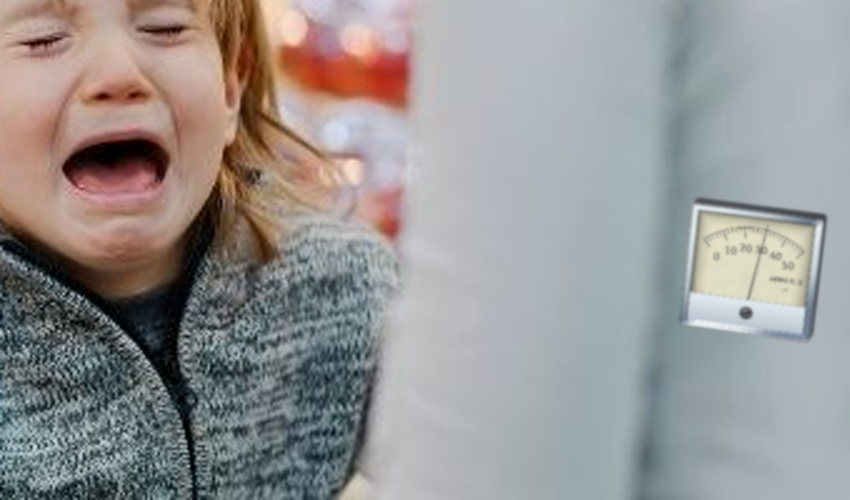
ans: {"value": 30, "unit": "A"}
